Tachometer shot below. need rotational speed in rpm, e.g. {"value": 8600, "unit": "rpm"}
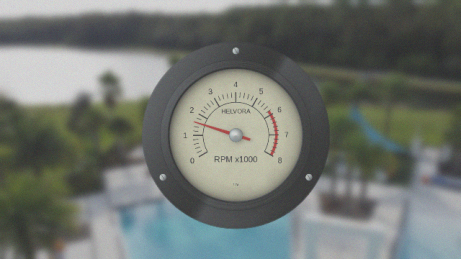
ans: {"value": 1600, "unit": "rpm"}
